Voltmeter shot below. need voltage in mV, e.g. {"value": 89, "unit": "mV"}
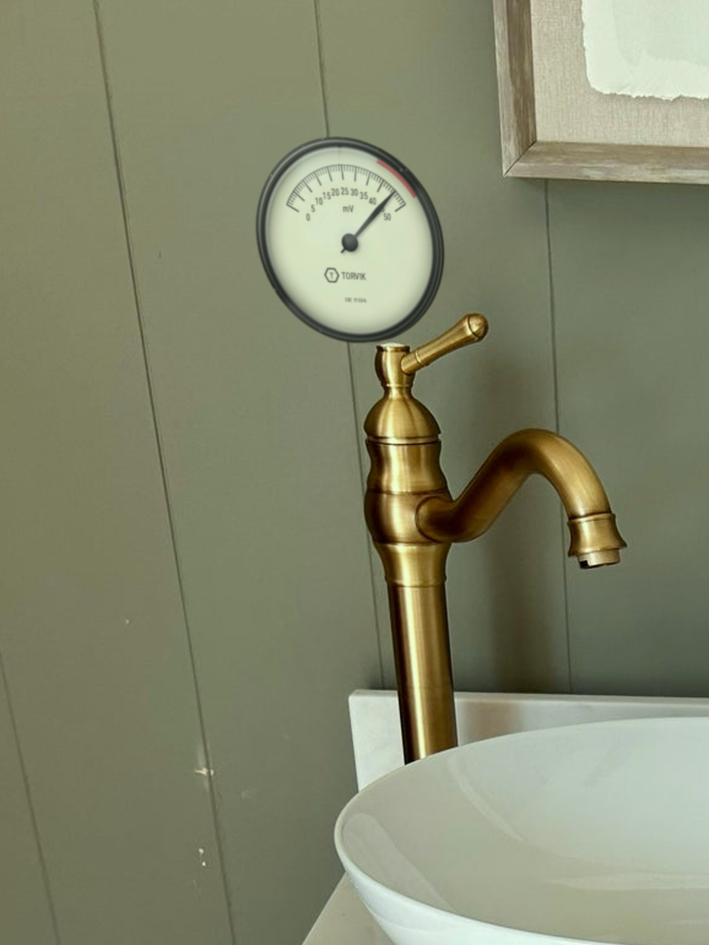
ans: {"value": 45, "unit": "mV"}
